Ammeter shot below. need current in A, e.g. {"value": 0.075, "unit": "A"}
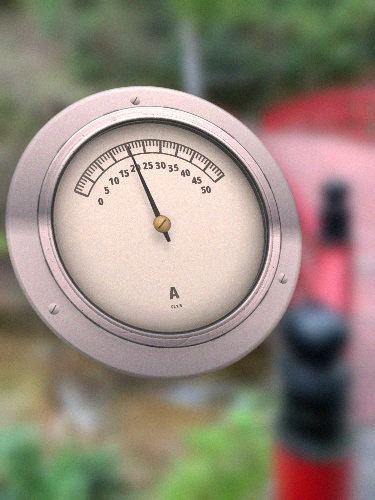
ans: {"value": 20, "unit": "A"}
